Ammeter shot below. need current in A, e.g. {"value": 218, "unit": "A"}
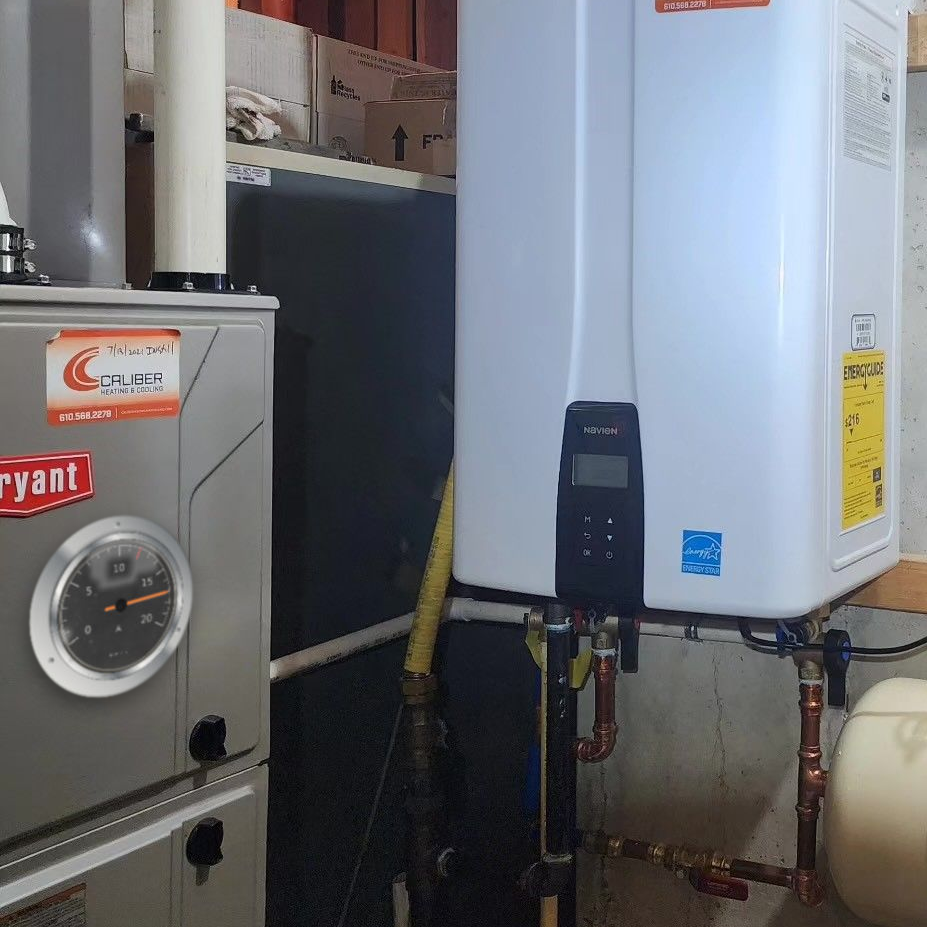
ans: {"value": 17, "unit": "A"}
